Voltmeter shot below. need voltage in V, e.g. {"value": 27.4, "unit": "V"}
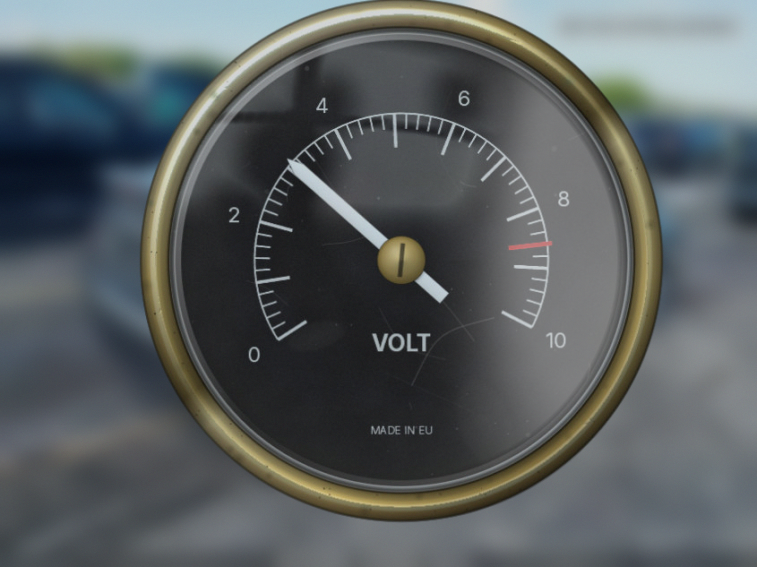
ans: {"value": 3.1, "unit": "V"}
